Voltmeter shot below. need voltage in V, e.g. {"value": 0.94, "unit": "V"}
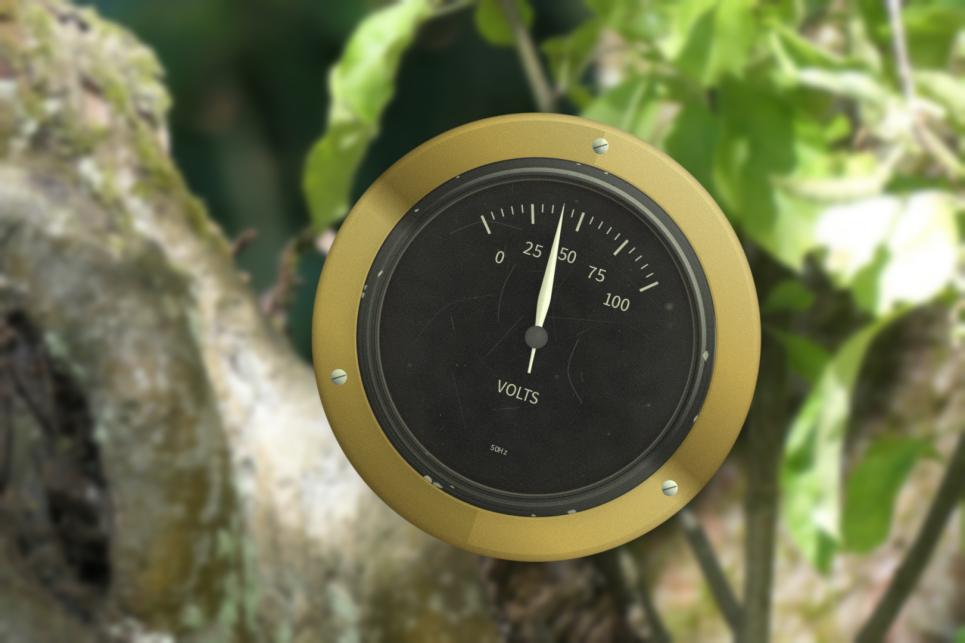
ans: {"value": 40, "unit": "V"}
